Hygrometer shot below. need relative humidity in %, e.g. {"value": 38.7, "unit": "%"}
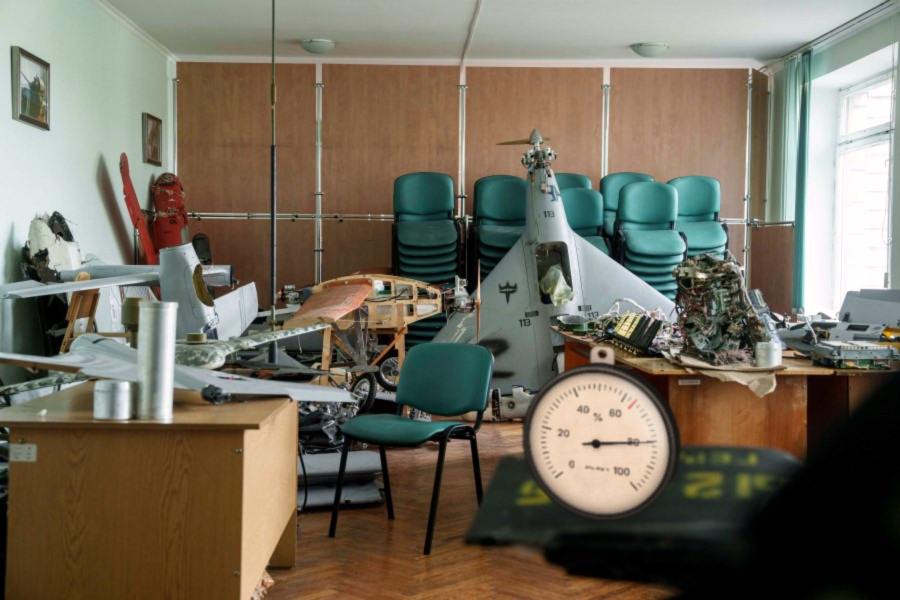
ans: {"value": 80, "unit": "%"}
